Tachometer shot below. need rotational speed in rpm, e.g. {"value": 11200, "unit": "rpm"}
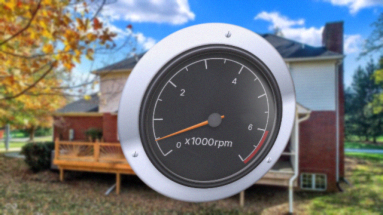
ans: {"value": 500, "unit": "rpm"}
